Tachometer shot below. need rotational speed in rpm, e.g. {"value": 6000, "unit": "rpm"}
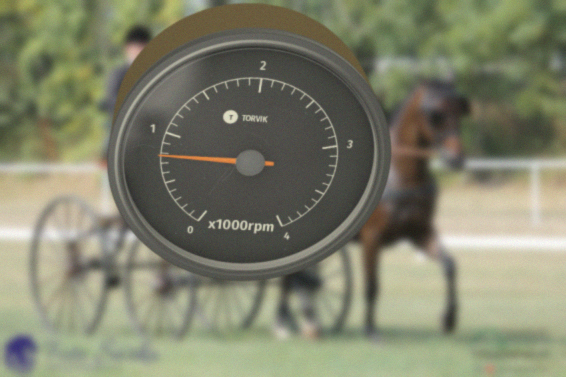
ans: {"value": 800, "unit": "rpm"}
